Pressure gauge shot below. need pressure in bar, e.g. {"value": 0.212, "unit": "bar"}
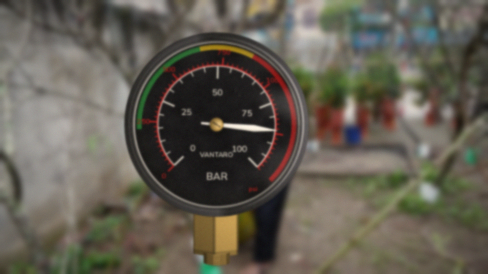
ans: {"value": 85, "unit": "bar"}
